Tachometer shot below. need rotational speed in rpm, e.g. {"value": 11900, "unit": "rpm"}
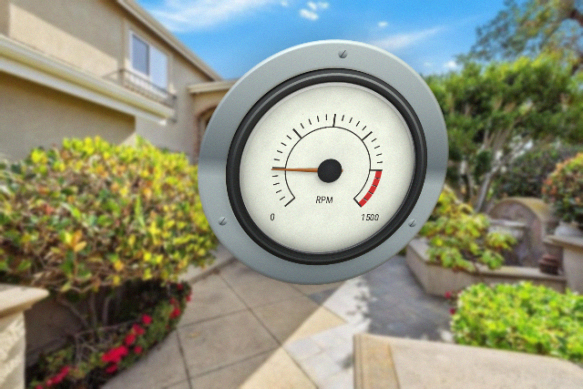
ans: {"value": 250, "unit": "rpm"}
